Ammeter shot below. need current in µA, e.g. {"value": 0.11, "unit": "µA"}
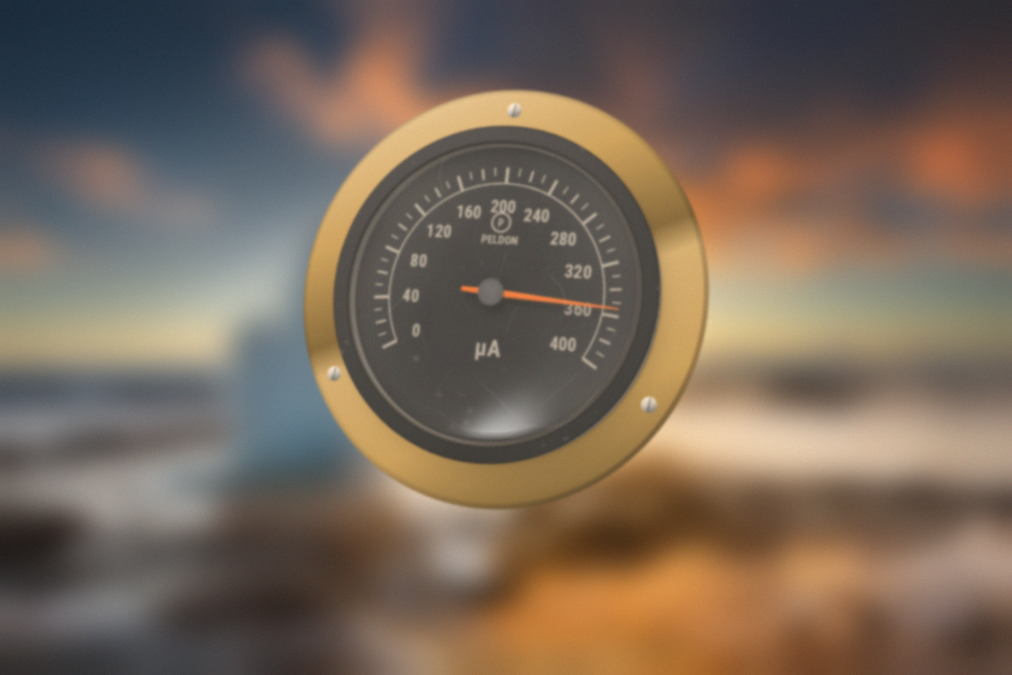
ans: {"value": 355, "unit": "µA"}
